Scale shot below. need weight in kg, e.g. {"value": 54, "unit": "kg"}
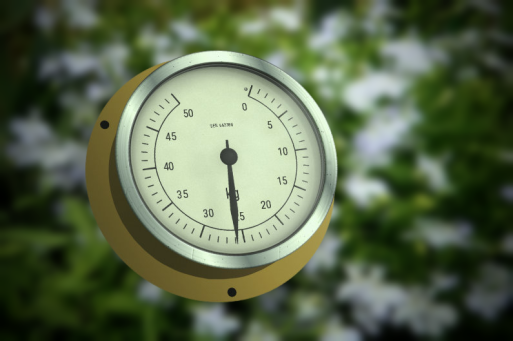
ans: {"value": 26, "unit": "kg"}
